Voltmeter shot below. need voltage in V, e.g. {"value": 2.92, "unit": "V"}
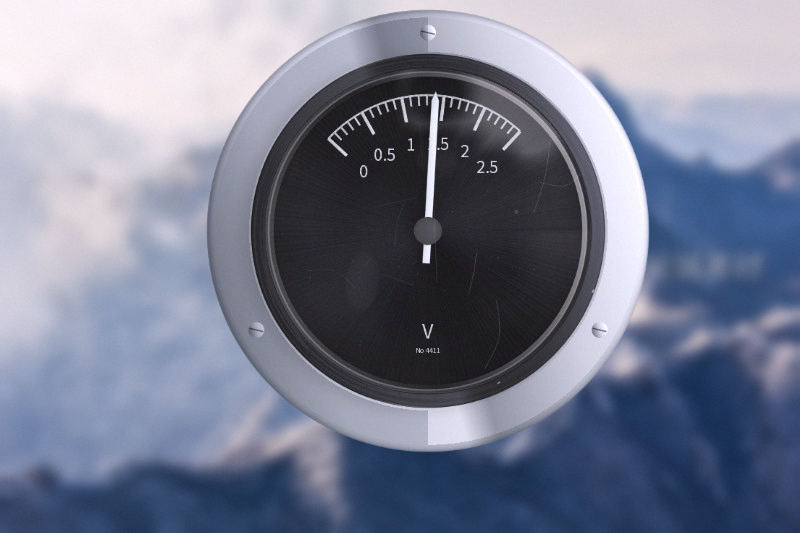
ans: {"value": 1.4, "unit": "V"}
